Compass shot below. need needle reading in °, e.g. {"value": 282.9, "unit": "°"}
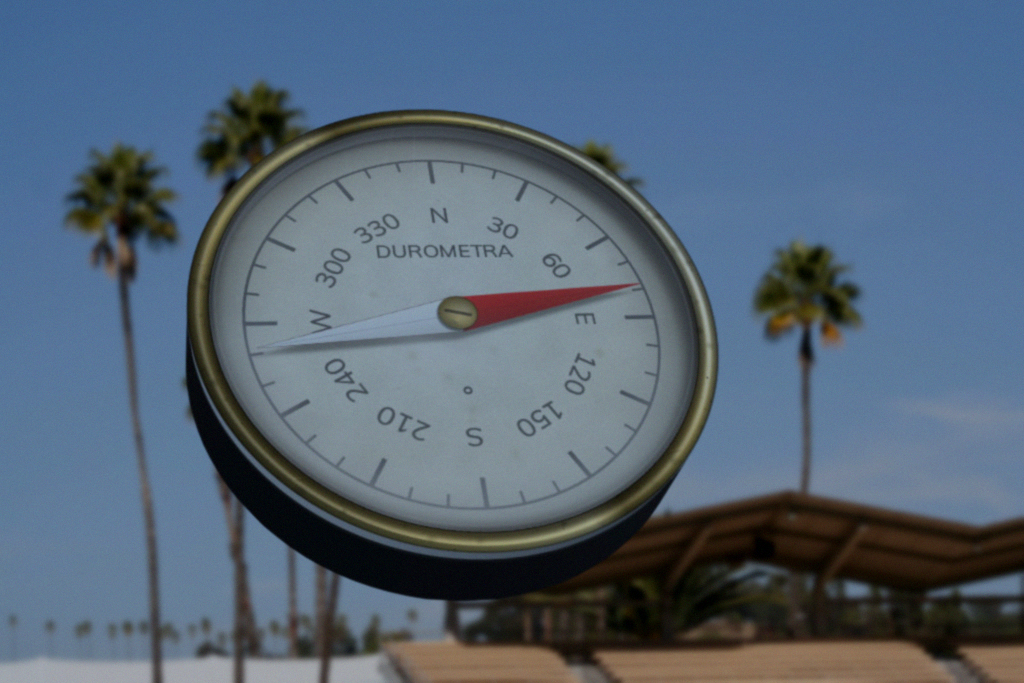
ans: {"value": 80, "unit": "°"}
